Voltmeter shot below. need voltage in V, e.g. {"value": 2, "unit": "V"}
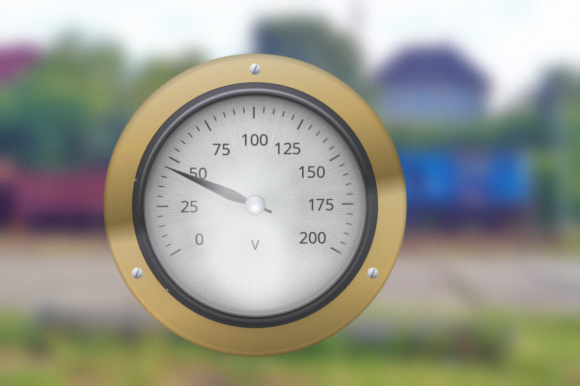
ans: {"value": 45, "unit": "V"}
